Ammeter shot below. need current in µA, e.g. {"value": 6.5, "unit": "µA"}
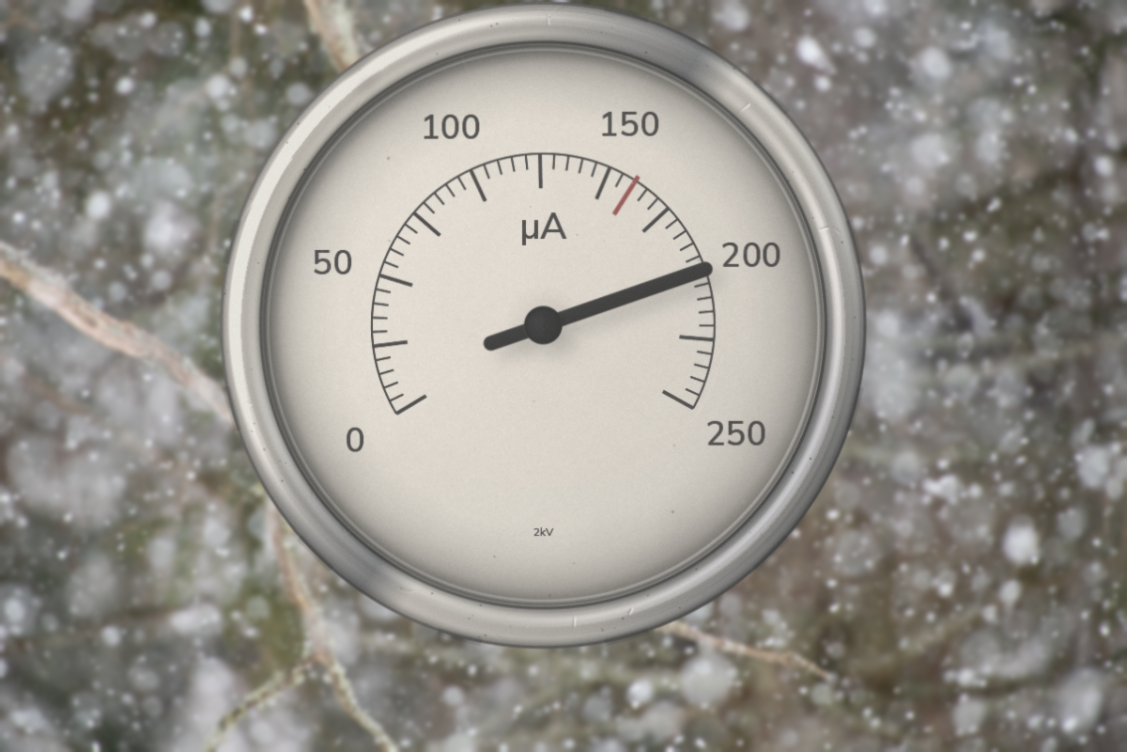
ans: {"value": 200, "unit": "µA"}
